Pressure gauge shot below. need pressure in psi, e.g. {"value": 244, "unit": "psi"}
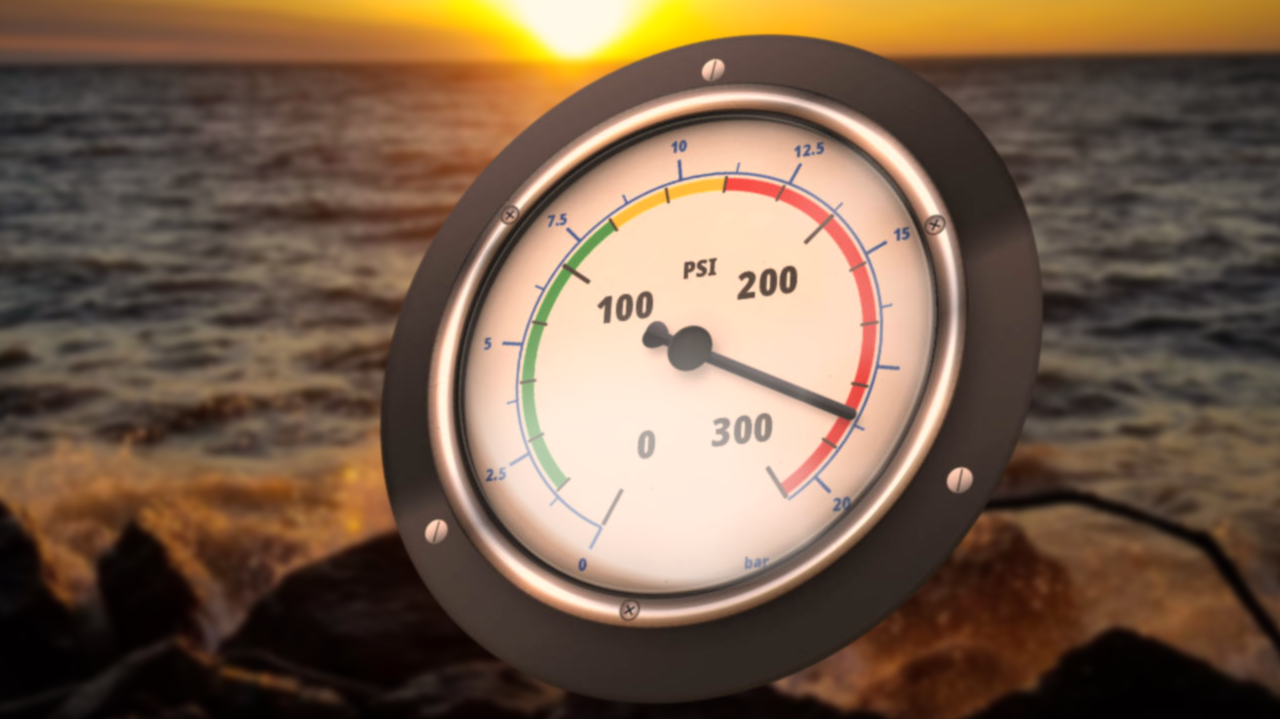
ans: {"value": 270, "unit": "psi"}
